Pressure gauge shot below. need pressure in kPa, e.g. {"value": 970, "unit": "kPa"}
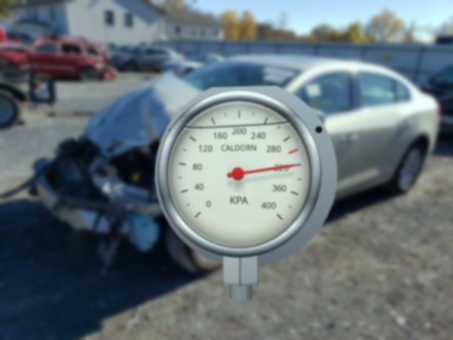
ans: {"value": 320, "unit": "kPa"}
